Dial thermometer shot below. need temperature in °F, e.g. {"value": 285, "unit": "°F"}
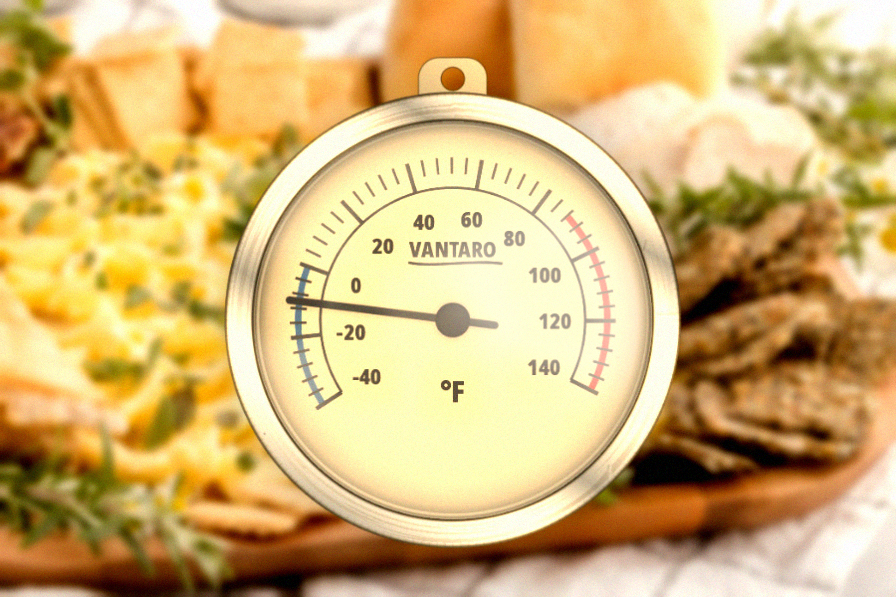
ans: {"value": -10, "unit": "°F"}
